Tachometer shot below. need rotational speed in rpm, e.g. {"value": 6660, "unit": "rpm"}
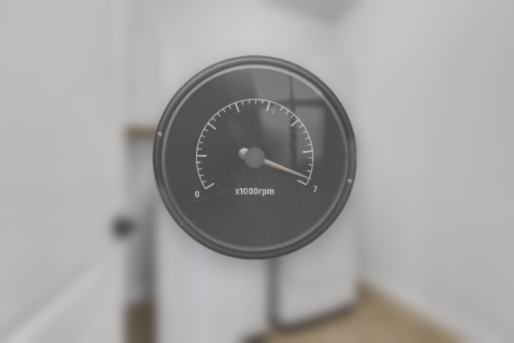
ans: {"value": 6800, "unit": "rpm"}
